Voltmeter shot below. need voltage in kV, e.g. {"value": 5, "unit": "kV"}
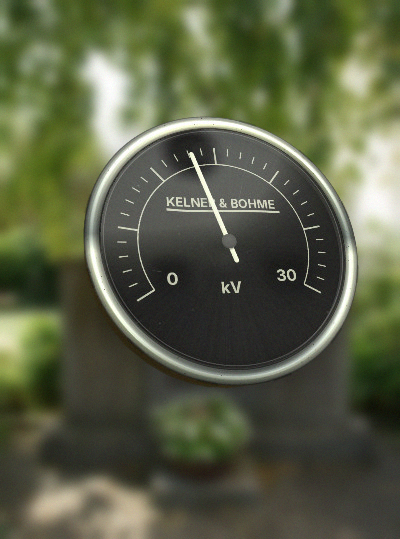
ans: {"value": 13, "unit": "kV"}
